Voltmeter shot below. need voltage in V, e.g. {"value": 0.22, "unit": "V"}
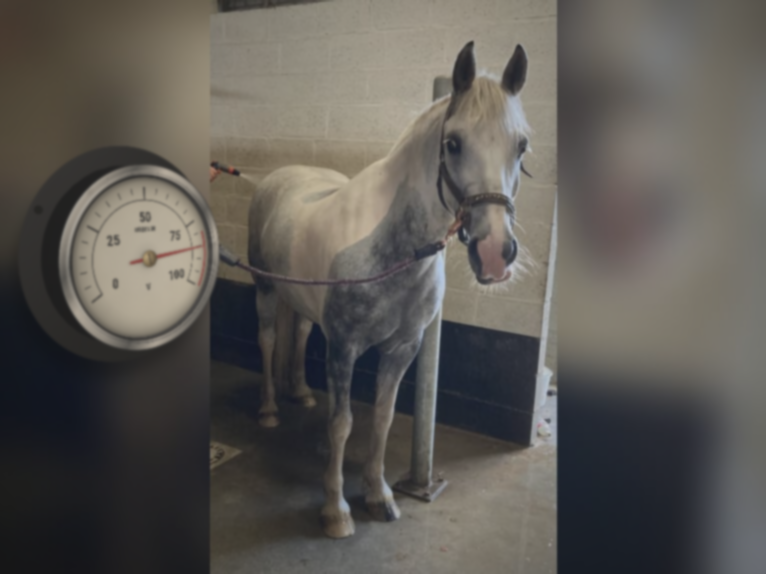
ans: {"value": 85, "unit": "V"}
